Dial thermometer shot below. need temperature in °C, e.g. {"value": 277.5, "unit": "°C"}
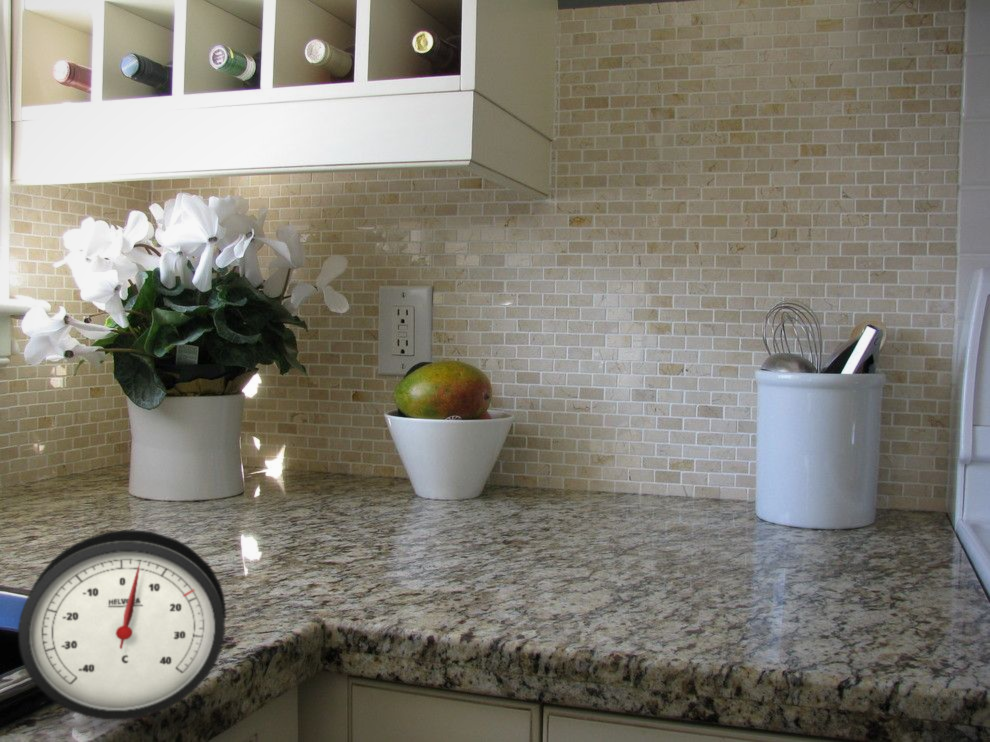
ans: {"value": 4, "unit": "°C"}
